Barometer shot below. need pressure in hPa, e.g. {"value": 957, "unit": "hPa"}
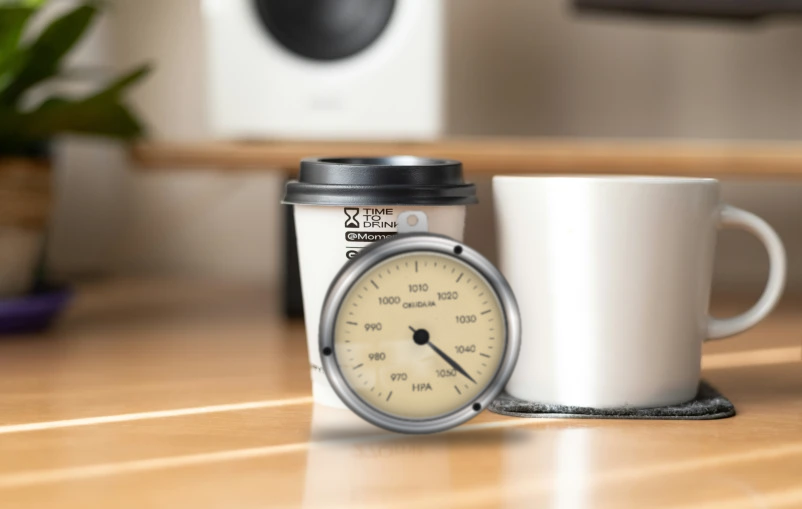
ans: {"value": 1046, "unit": "hPa"}
